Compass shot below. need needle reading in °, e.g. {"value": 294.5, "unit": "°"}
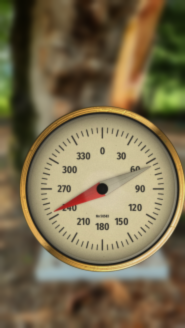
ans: {"value": 245, "unit": "°"}
